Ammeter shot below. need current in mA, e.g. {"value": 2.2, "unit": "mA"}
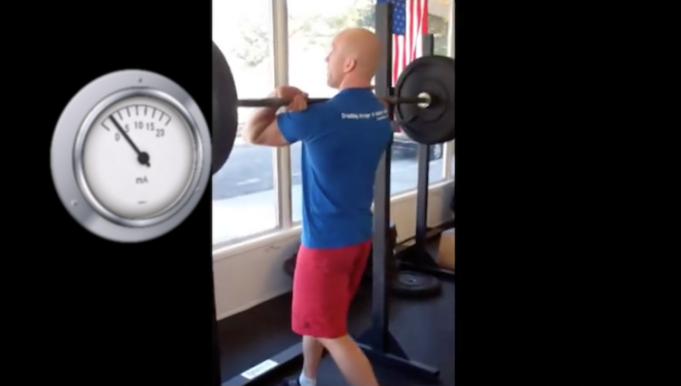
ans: {"value": 2.5, "unit": "mA"}
